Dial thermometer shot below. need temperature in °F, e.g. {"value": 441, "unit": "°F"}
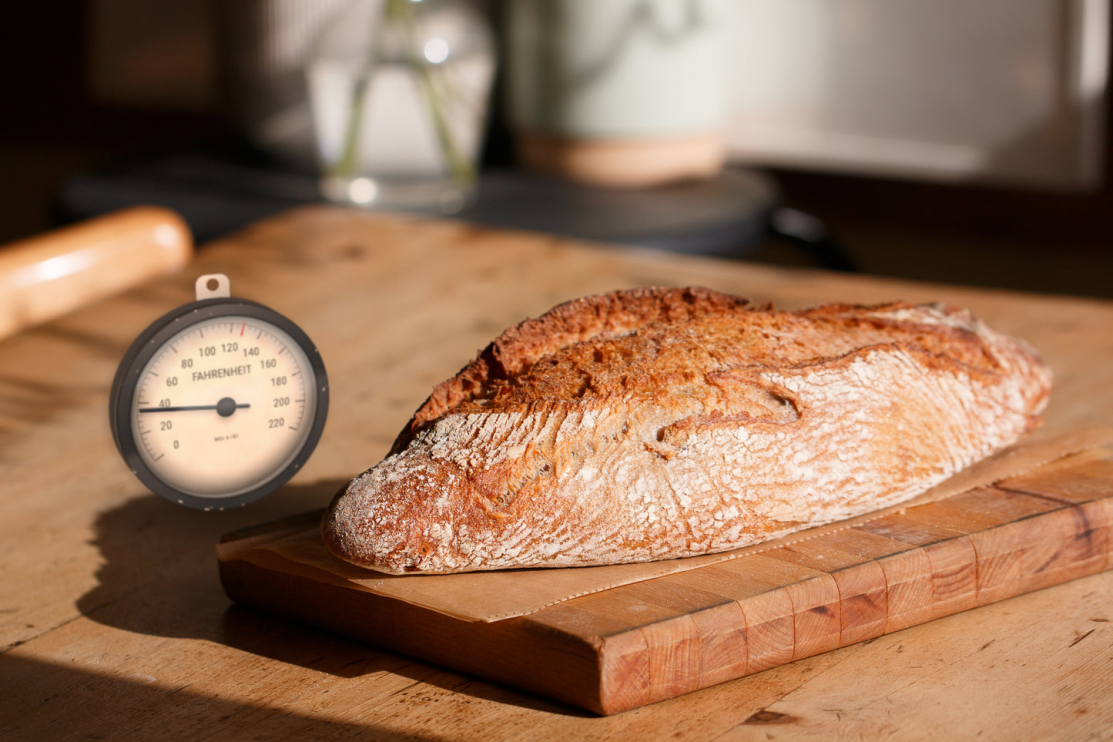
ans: {"value": 36, "unit": "°F"}
